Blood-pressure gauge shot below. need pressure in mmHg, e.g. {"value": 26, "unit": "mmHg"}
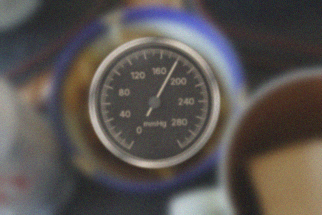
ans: {"value": 180, "unit": "mmHg"}
